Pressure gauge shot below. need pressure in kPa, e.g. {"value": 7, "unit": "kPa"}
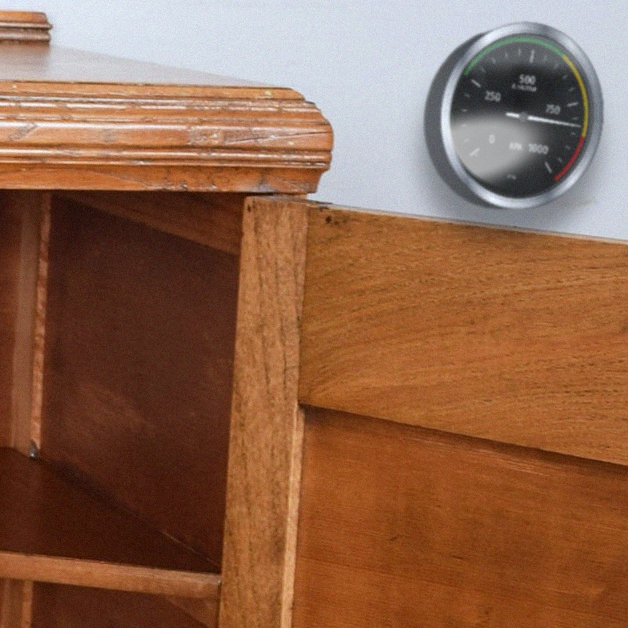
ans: {"value": 825, "unit": "kPa"}
